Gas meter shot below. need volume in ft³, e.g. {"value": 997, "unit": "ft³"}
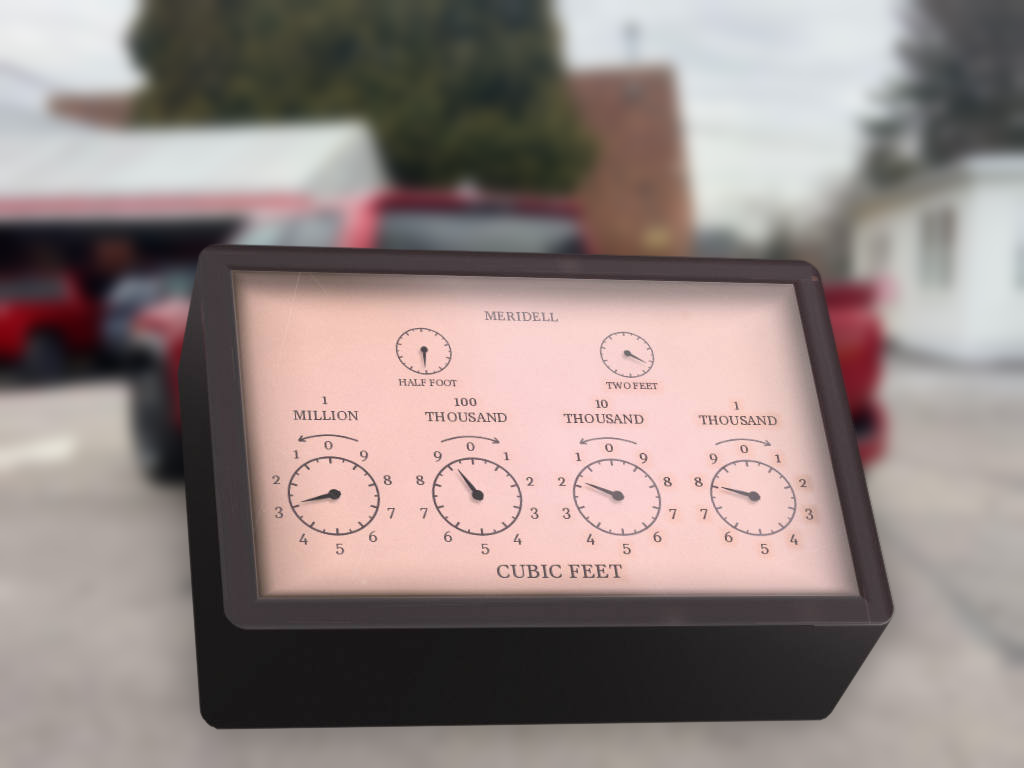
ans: {"value": 291800, "unit": "ft³"}
